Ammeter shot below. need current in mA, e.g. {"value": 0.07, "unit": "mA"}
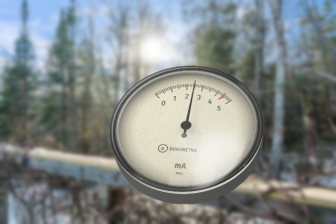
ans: {"value": 2.5, "unit": "mA"}
